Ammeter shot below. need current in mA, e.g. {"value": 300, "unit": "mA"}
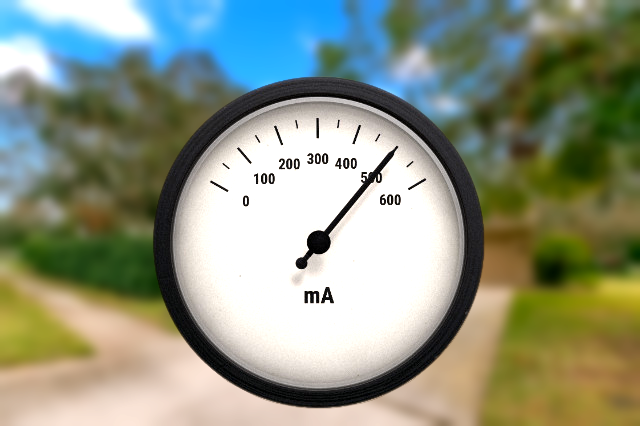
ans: {"value": 500, "unit": "mA"}
